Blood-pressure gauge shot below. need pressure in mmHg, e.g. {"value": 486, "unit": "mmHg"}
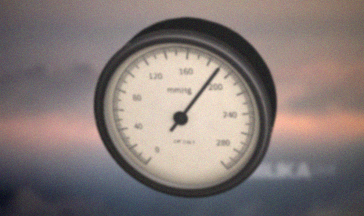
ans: {"value": 190, "unit": "mmHg"}
